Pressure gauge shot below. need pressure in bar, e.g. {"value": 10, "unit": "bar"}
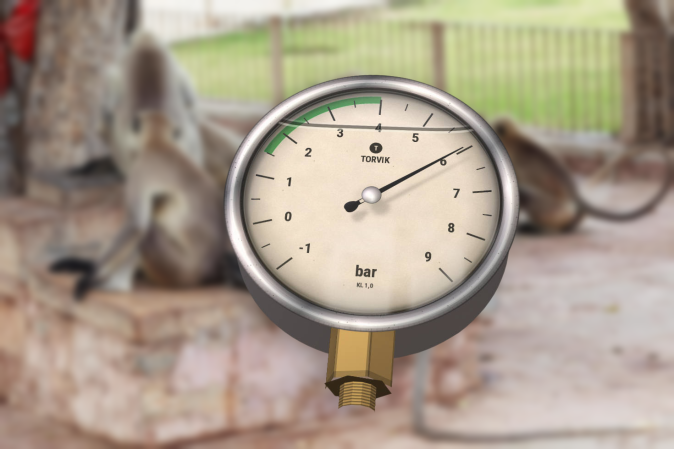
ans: {"value": 6, "unit": "bar"}
